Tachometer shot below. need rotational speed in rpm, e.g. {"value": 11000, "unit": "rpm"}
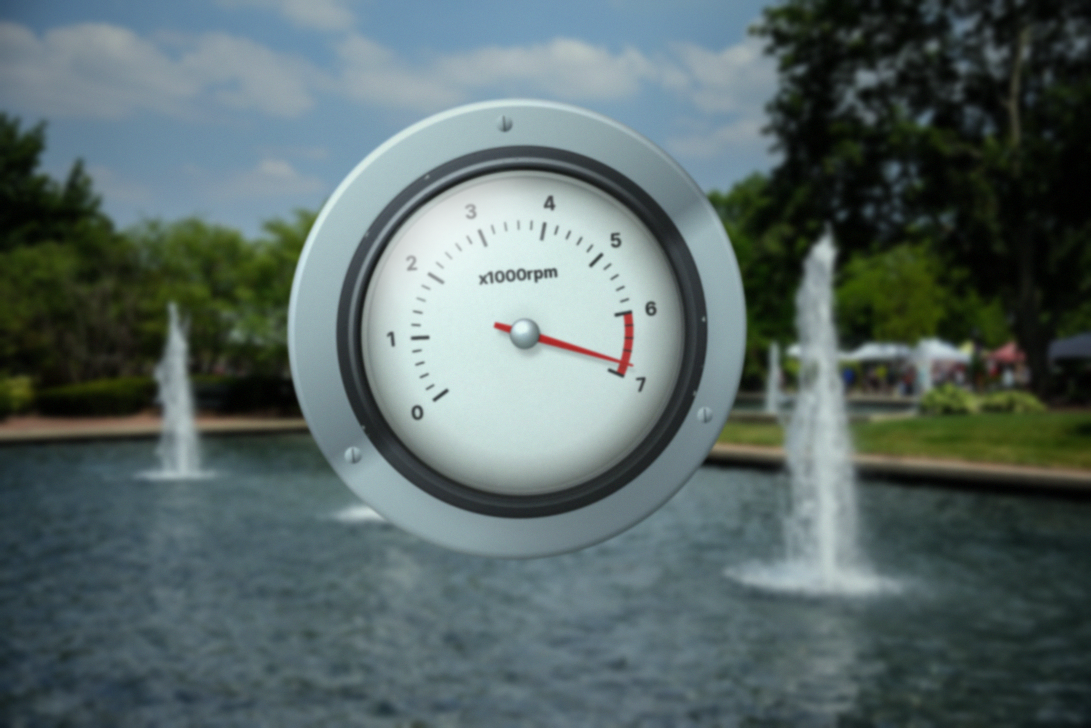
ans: {"value": 6800, "unit": "rpm"}
